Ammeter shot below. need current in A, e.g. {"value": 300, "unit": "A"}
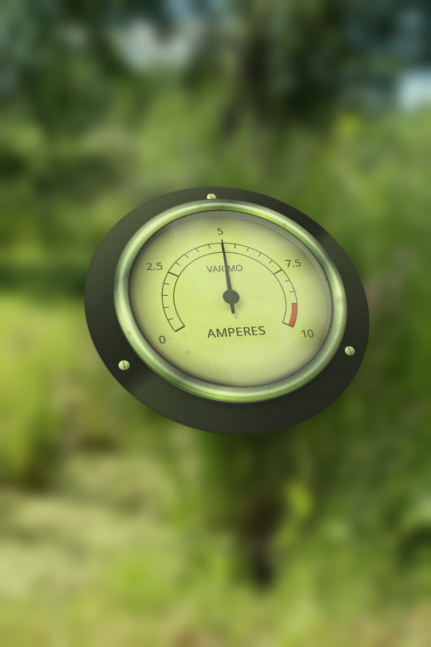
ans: {"value": 5, "unit": "A"}
